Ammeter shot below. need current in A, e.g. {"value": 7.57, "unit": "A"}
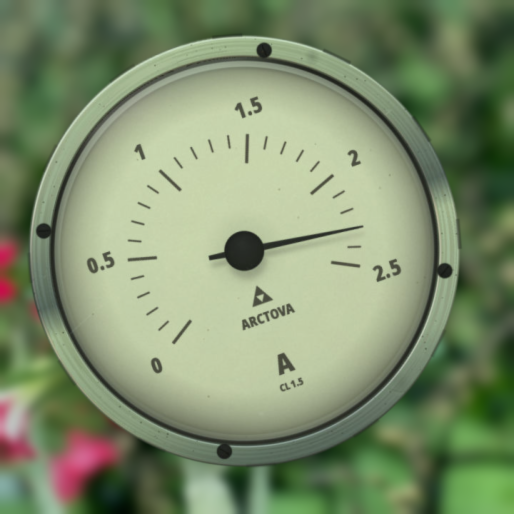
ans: {"value": 2.3, "unit": "A"}
